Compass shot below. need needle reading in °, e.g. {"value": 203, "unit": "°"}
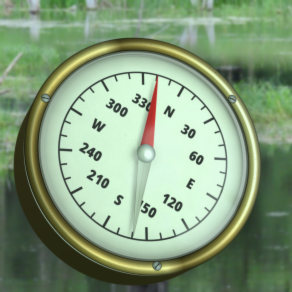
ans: {"value": 340, "unit": "°"}
